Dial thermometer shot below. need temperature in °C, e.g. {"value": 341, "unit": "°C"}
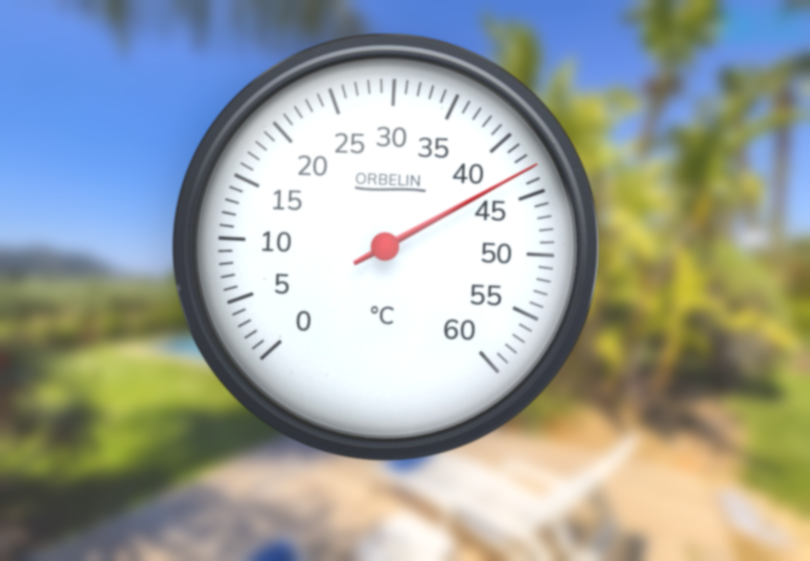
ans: {"value": 43, "unit": "°C"}
